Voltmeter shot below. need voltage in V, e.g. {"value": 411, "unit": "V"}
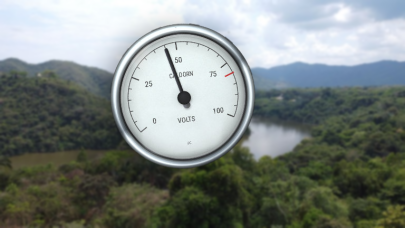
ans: {"value": 45, "unit": "V"}
